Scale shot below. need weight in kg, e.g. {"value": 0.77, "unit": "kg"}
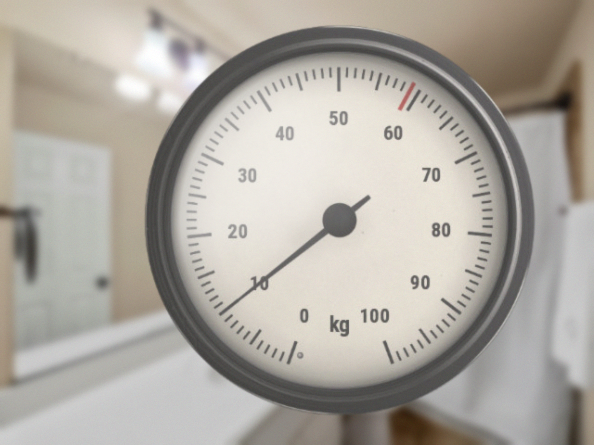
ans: {"value": 10, "unit": "kg"}
